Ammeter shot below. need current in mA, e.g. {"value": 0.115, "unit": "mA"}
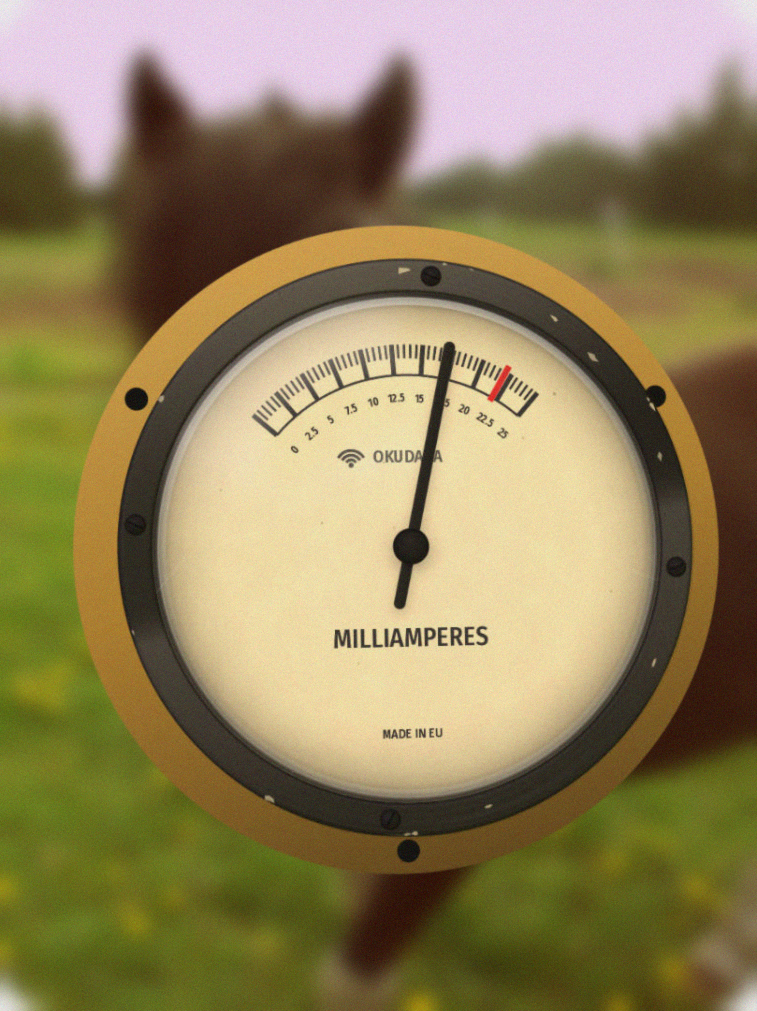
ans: {"value": 17, "unit": "mA"}
